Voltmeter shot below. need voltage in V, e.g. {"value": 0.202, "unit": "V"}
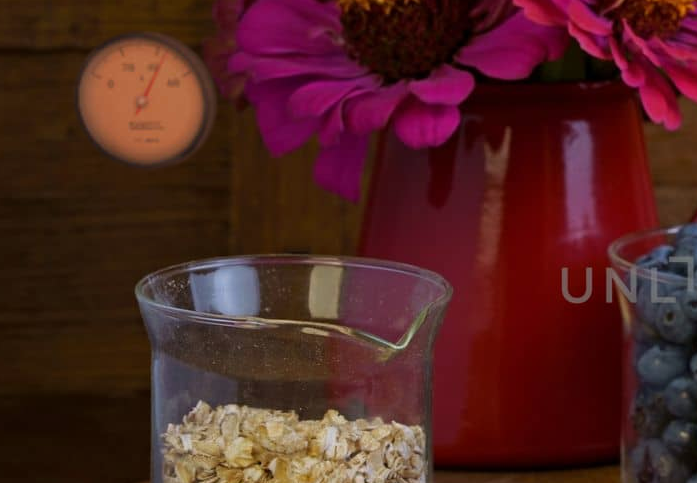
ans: {"value": 45, "unit": "V"}
